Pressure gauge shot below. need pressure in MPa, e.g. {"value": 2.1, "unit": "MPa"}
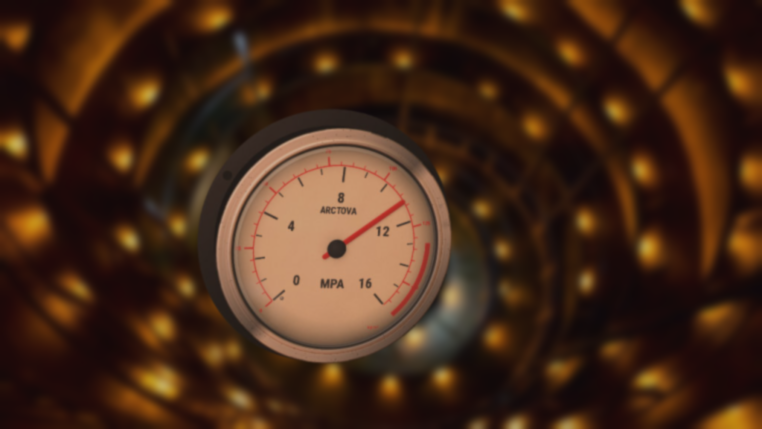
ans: {"value": 11, "unit": "MPa"}
